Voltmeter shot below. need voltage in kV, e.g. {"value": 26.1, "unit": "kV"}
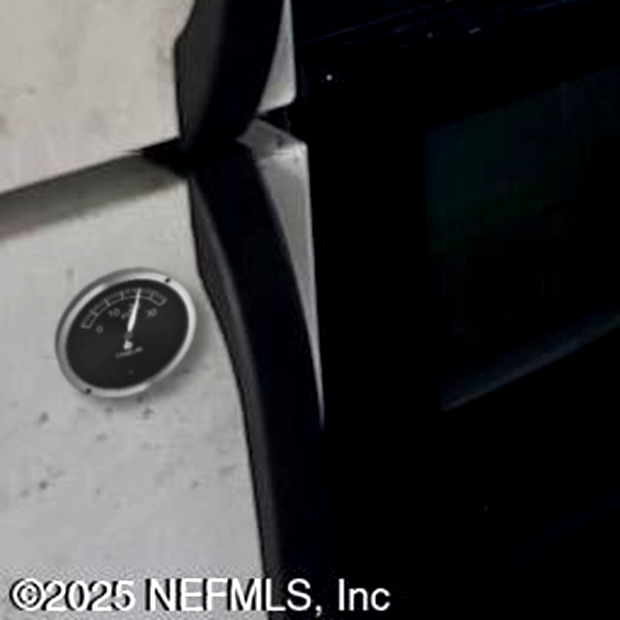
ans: {"value": 20, "unit": "kV"}
